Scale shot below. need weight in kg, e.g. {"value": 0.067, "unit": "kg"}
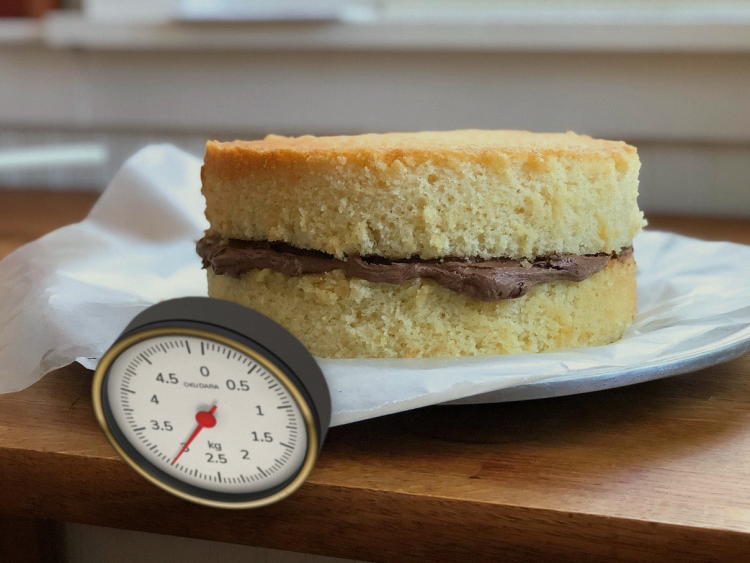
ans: {"value": 3, "unit": "kg"}
